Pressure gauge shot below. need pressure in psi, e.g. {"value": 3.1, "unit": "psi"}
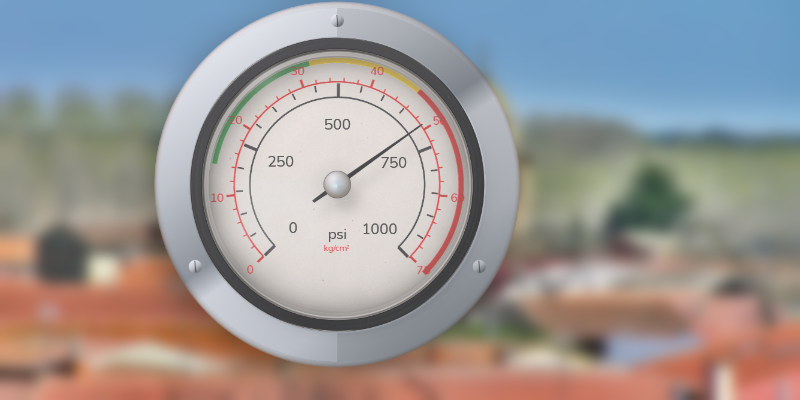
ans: {"value": 700, "unit": "psi"}
